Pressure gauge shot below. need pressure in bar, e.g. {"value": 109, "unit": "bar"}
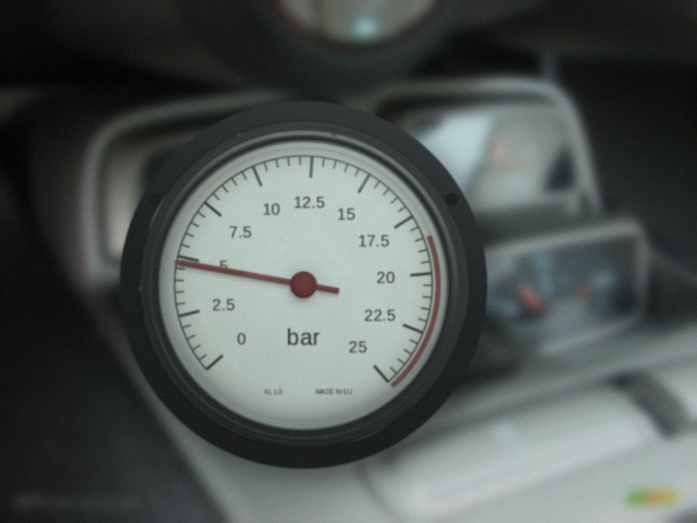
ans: {"value": 4.75, "unit": "bar"}
